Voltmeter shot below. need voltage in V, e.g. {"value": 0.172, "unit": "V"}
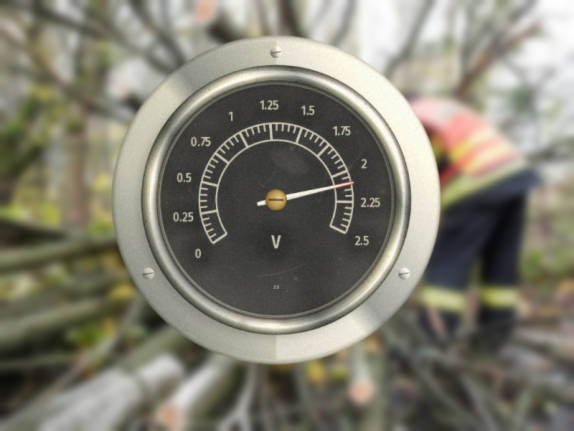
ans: {"value": 2.1, "unit": "V"}
